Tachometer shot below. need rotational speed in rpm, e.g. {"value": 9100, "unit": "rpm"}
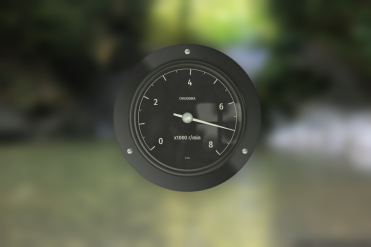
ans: {"value": 7000, "unit": "rpm"}
